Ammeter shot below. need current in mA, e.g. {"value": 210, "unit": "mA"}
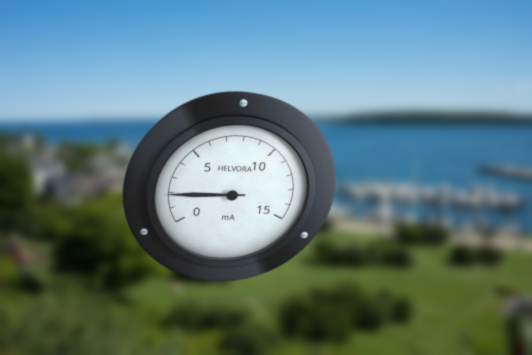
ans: {"value": 2, "unit": "mA"}
